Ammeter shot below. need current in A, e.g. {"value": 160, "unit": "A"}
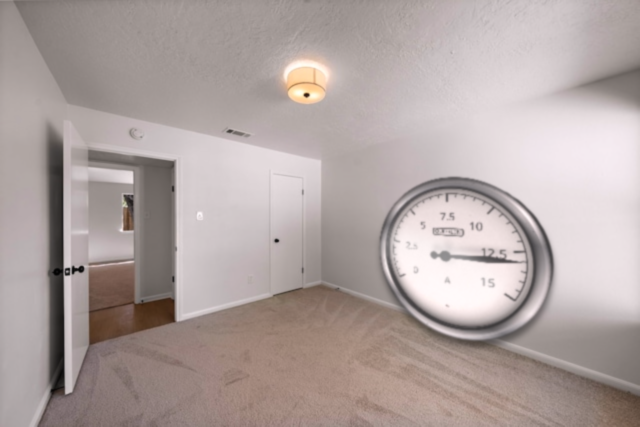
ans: {"value": 13, "unit": "A"}
